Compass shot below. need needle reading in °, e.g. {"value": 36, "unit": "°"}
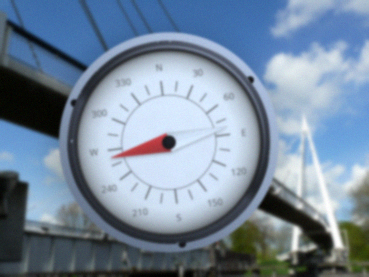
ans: {"value": 262.5, "unit": "°"}
